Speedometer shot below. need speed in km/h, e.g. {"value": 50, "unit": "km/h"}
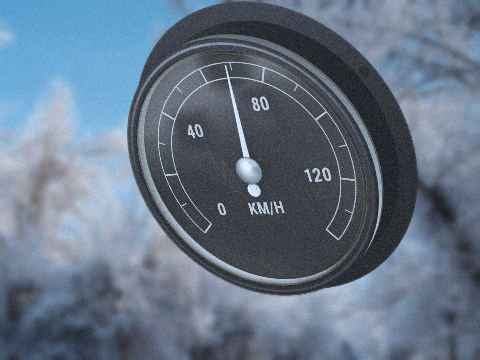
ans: {"value": 70, "unit": "km/h"}
